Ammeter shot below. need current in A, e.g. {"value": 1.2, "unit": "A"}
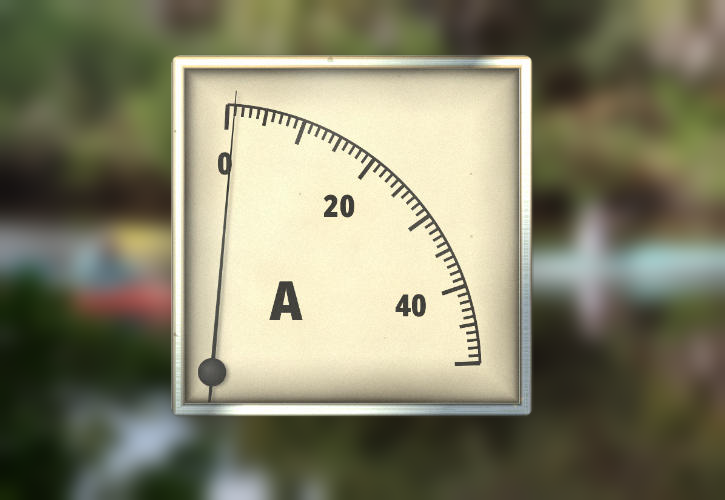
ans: {"value": 1, "unit": "A"}
